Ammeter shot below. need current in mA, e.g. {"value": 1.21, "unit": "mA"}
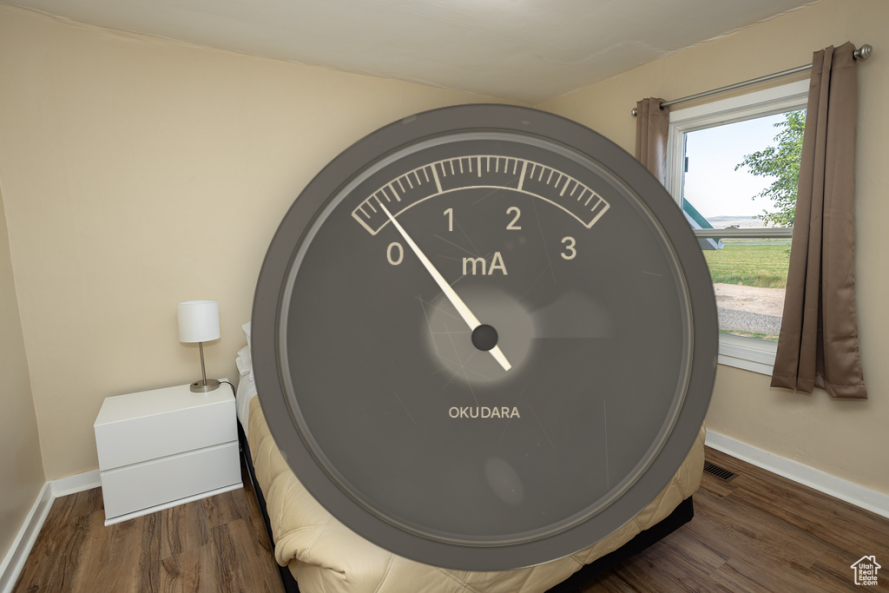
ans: {"value": 0.3, "unit": "mA"}
